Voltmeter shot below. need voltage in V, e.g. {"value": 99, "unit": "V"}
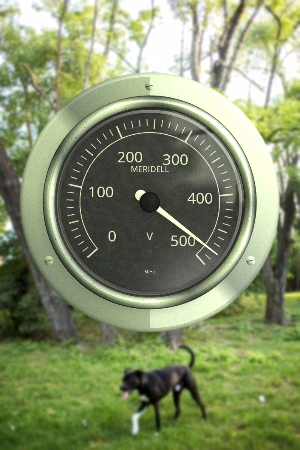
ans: {"value": 480, "unit": "V"}
